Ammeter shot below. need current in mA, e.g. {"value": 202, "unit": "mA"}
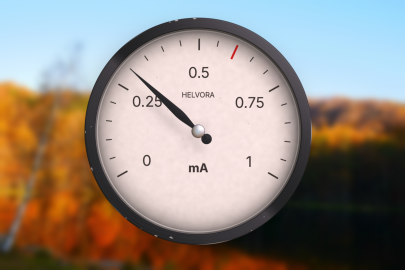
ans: {"value": 0.3, "unit": "mA"}
